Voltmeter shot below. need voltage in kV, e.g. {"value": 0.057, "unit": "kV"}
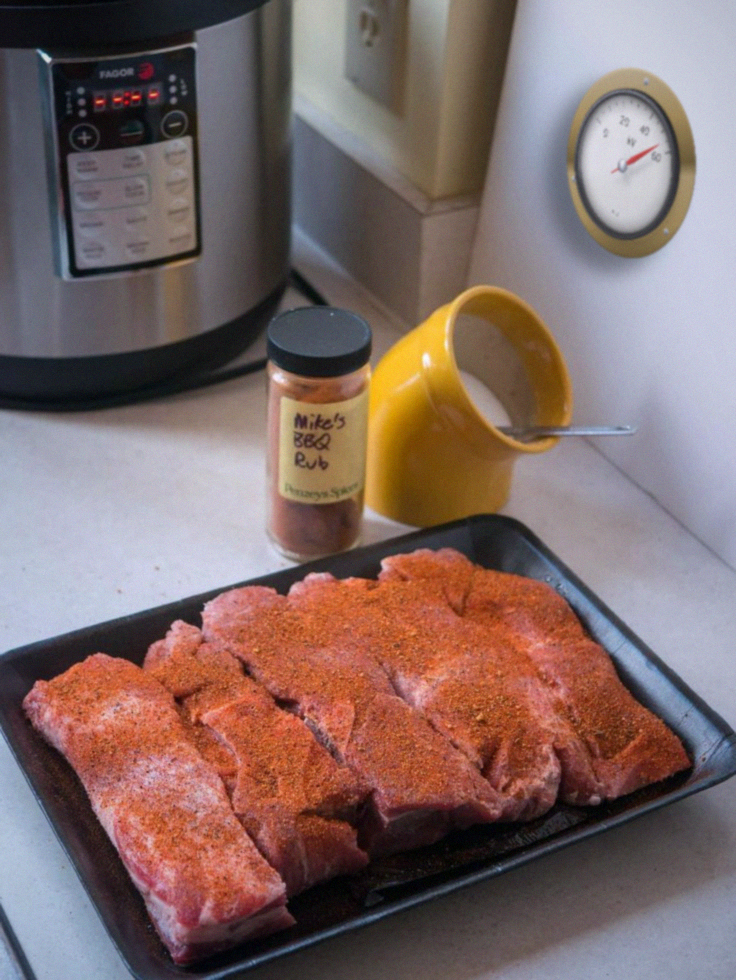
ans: {"value": 55, "unit": "kV"}
